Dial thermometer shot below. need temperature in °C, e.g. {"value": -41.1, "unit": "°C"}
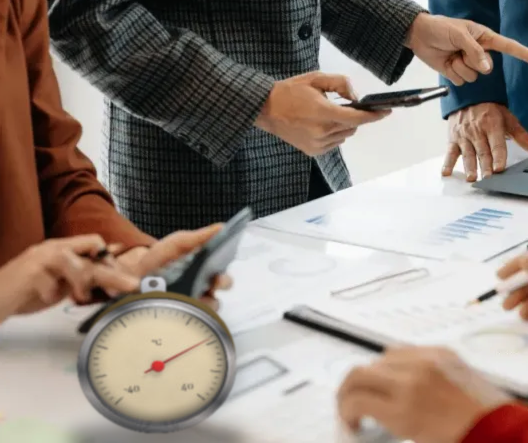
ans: {"value": 18, "unit": "°C"}
